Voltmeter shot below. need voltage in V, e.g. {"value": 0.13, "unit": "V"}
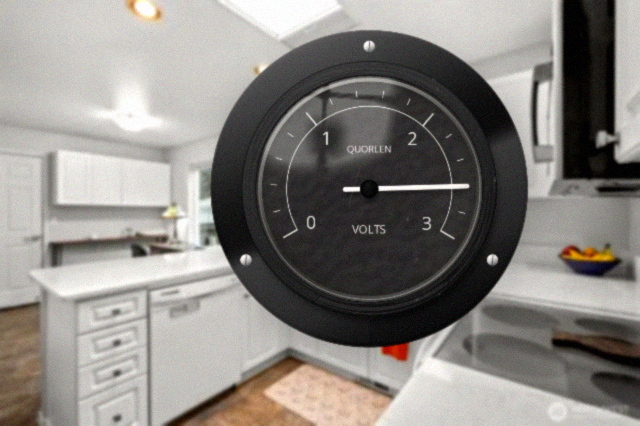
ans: {"value": 2.6, "unit": "V"}
